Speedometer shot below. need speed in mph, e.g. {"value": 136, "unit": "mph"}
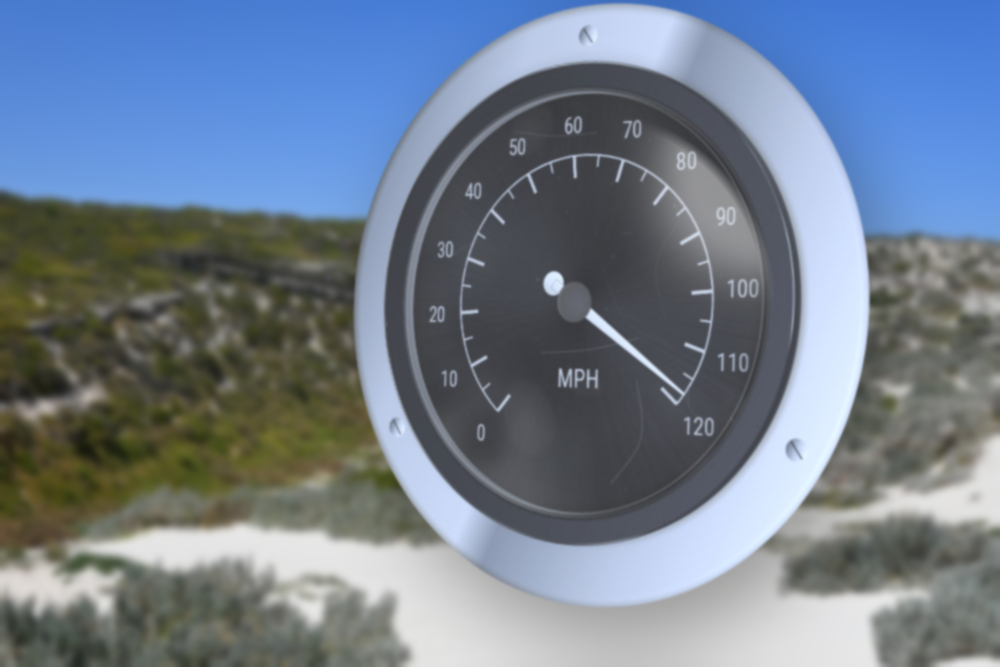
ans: {"value": 117.5, "unit": "mph"}
